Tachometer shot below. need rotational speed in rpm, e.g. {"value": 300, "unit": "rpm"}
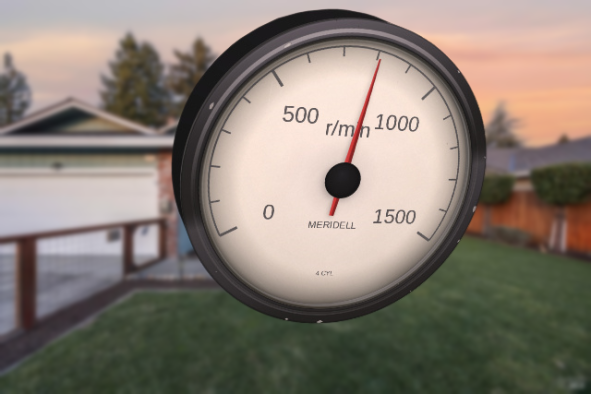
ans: {"value": 800, "unit": "rpm"}
